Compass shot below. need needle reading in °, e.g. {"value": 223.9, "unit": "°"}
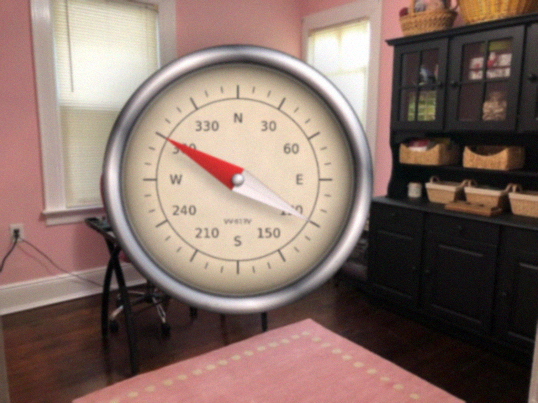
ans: {"value": 300, "unit": "°"}
